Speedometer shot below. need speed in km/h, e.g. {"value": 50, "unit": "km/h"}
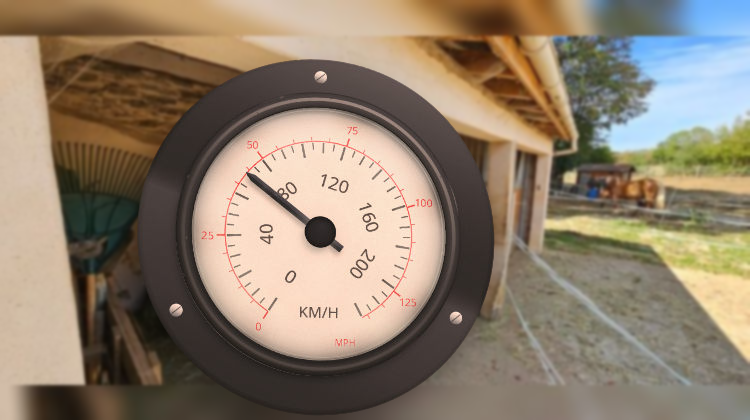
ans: {"value": 70, "unit": "km/h"}
